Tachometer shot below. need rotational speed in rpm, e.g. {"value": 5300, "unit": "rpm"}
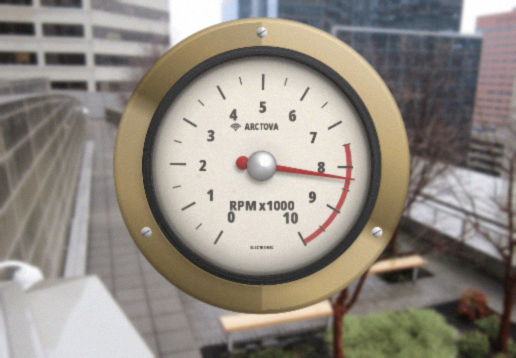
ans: {"value": 8250, "unit": "rpm"}
